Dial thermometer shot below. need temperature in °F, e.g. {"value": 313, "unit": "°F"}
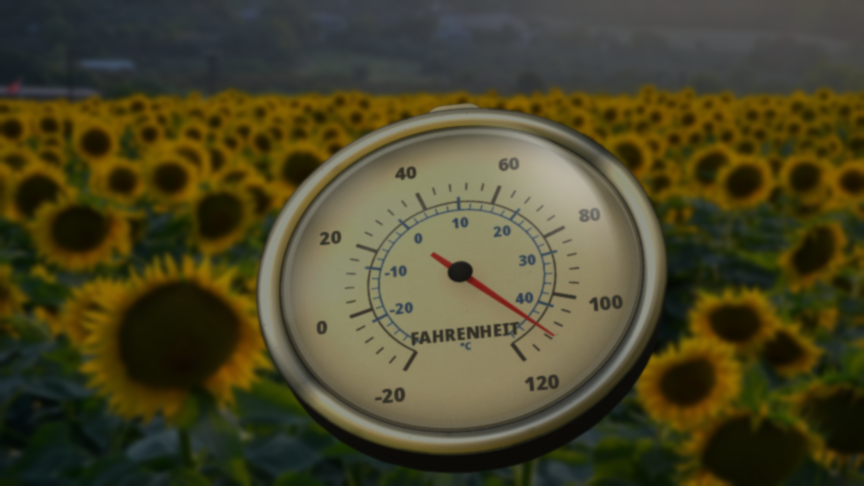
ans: {"value": 112, "unit": "°F"}
